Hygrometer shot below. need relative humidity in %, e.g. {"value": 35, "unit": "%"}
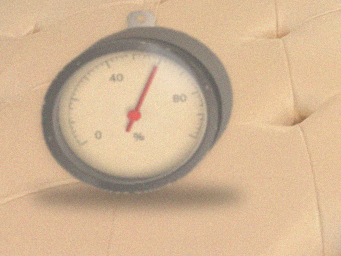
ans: {"value": 60, "unit": "%"}
